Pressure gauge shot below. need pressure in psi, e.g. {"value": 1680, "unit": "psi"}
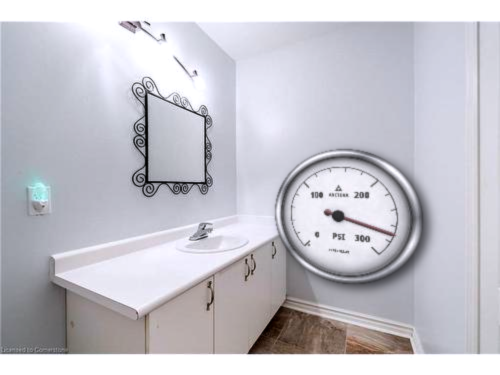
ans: {"value": 270, "unit": "psi"}
